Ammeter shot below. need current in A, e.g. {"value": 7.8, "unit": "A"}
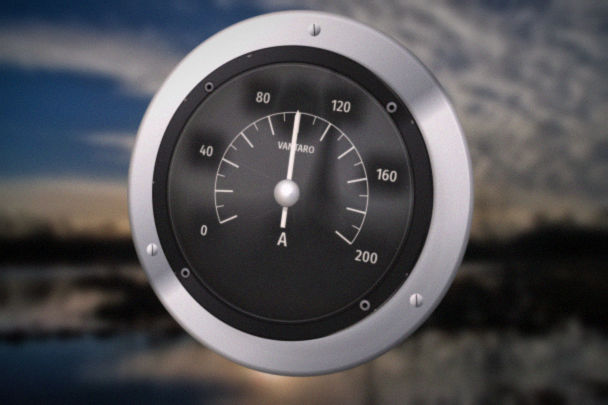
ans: {"value": 100, "unit": "A"}
